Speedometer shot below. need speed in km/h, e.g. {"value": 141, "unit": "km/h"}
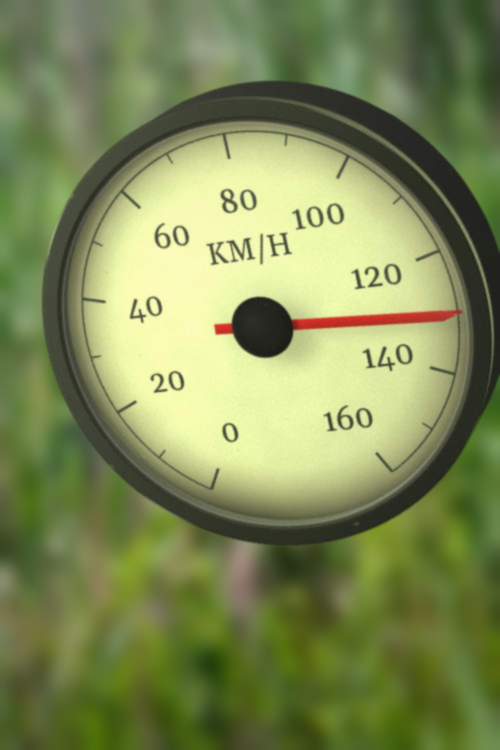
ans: {"value": 130, "unit": "km/h"}
